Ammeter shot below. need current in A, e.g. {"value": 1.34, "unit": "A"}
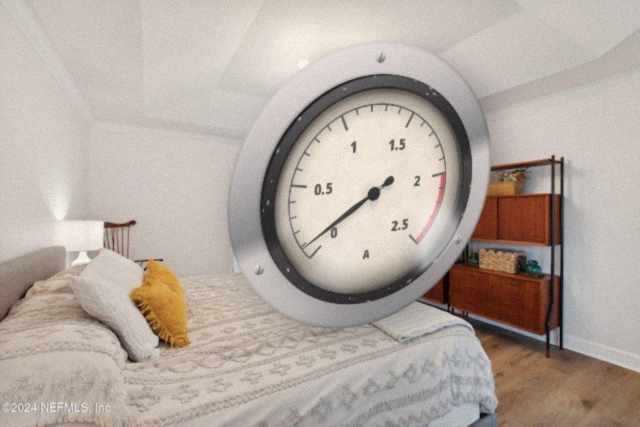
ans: {"value": 0.1, "unit": "A"}
